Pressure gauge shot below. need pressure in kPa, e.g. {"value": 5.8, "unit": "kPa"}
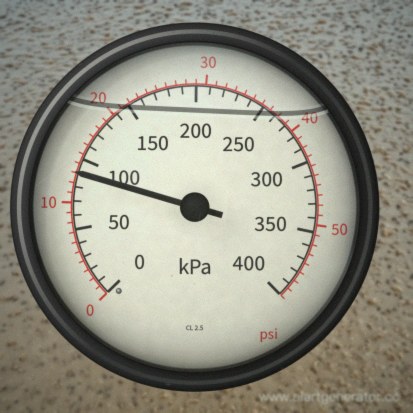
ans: {"value": 90, "unit": "kPa"}
